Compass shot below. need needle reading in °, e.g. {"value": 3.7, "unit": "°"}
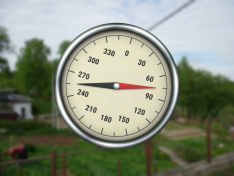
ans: {"value": 75, "unit": "°"}
